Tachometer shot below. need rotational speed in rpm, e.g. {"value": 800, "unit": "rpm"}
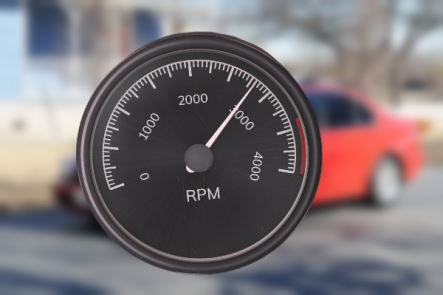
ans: {"value": 2800, "unit": "rpm"}
